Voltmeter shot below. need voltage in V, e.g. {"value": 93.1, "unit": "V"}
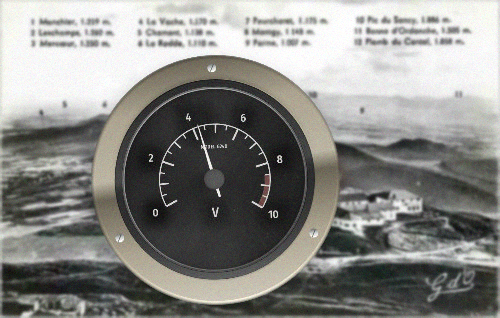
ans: {"value": 4.25, "unit": "V"}
